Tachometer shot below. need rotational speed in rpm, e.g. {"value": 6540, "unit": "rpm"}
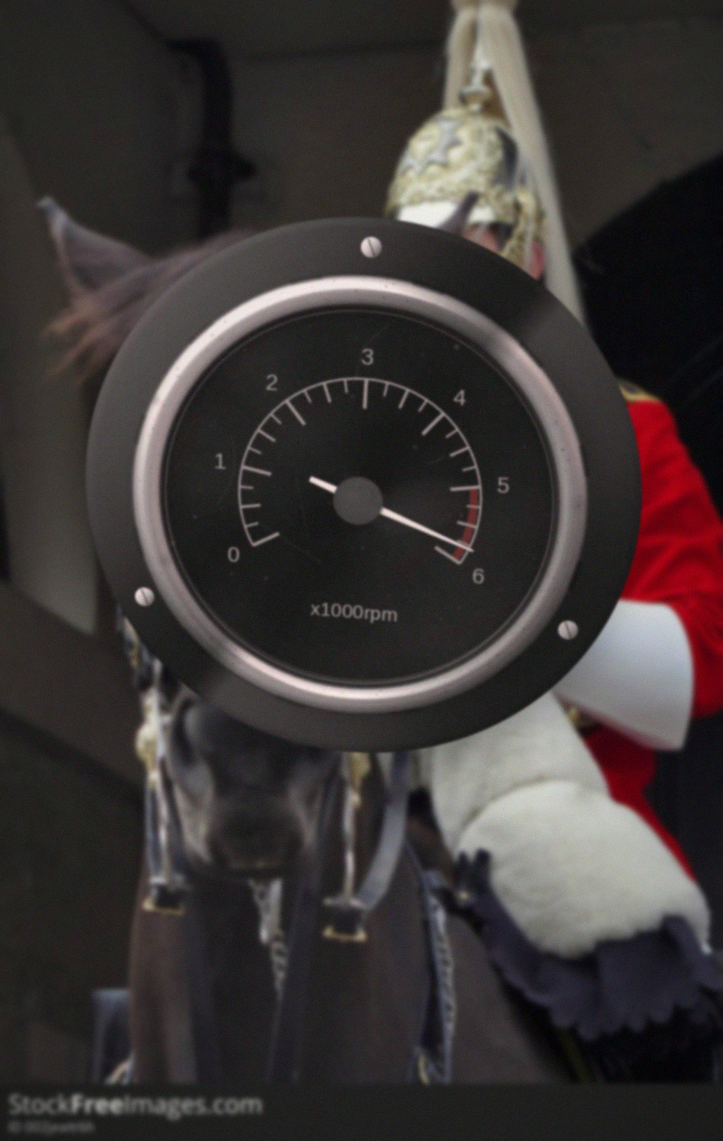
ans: {"value": 5750, "unit": "rpm"}
